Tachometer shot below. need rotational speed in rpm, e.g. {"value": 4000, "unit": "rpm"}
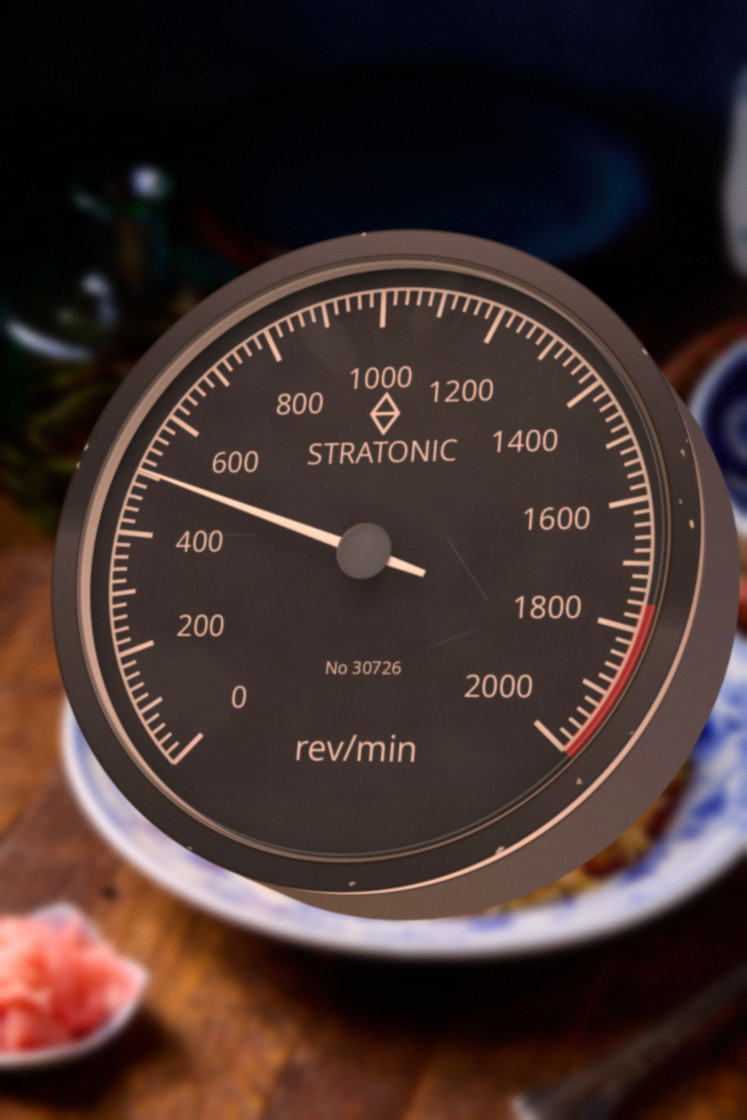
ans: {"value": 500, "unit": "rpm"}
